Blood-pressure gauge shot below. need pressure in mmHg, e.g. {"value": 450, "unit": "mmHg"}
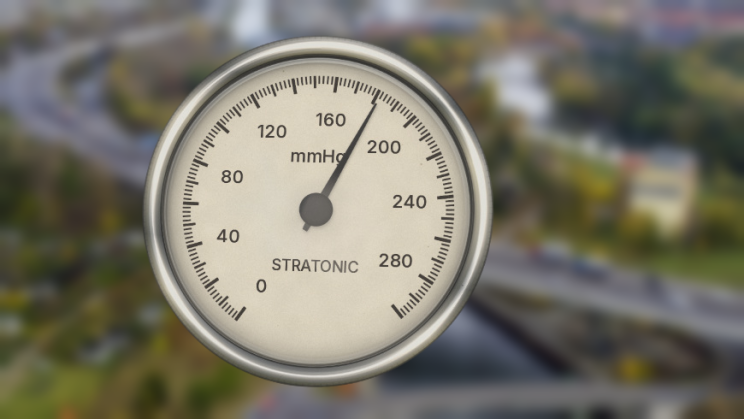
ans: {"value": 182, "unit": "mmHg"}
